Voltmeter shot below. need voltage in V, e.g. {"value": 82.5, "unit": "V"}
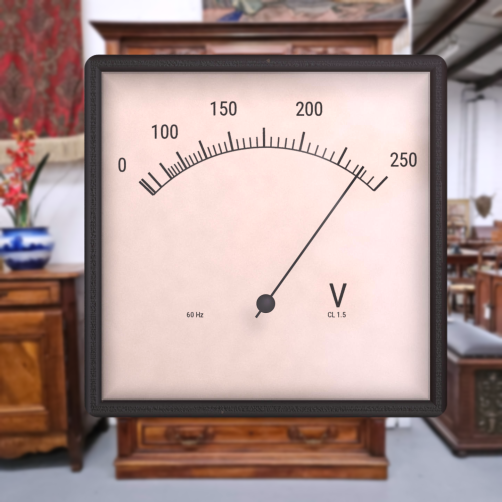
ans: {"value": 237.5, "unit": "V"}
